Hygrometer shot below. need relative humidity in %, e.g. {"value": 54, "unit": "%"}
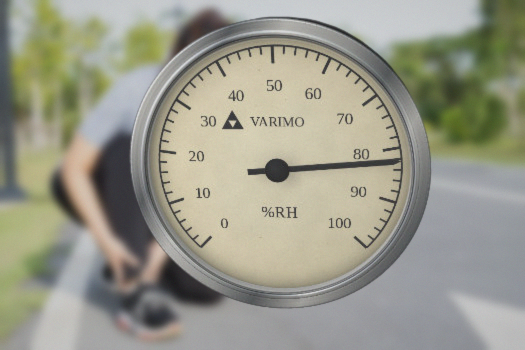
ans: {"value": 82, "unit": "%"}
